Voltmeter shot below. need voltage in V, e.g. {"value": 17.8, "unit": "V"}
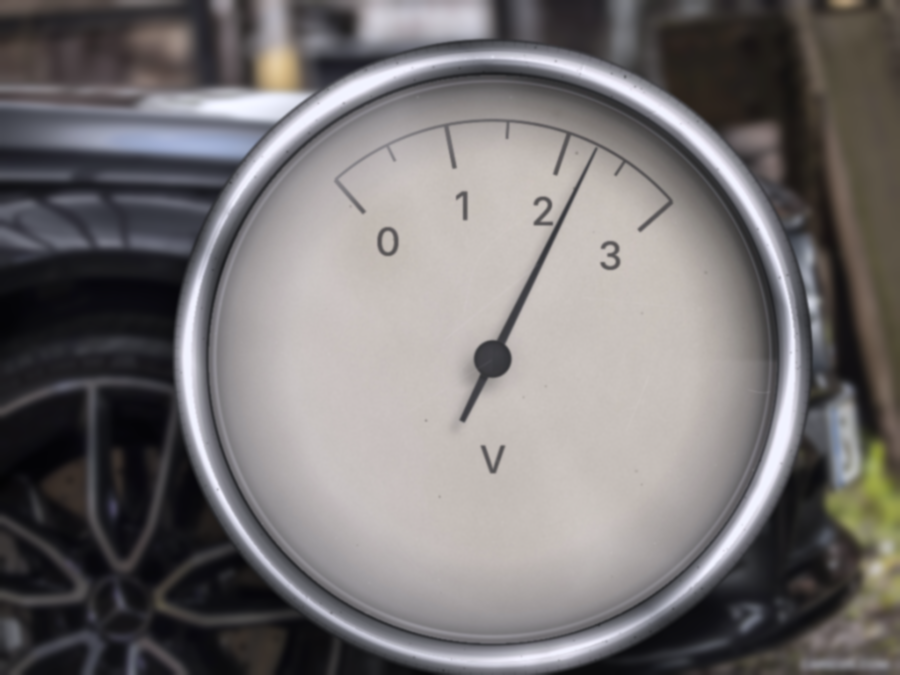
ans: {"value": 2.25, "unit": "V"}
